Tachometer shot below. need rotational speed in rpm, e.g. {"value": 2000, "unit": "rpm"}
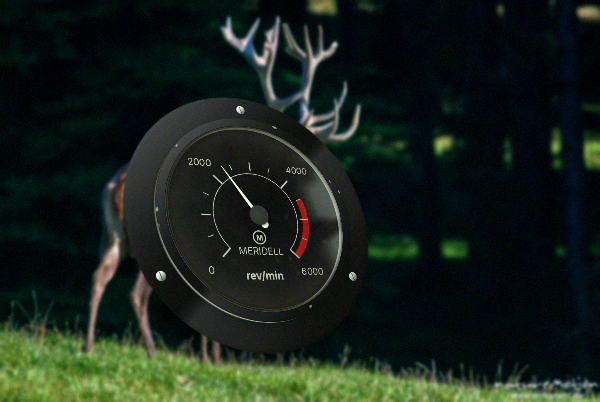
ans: {"value": 2250, "unit": "rpm"}
